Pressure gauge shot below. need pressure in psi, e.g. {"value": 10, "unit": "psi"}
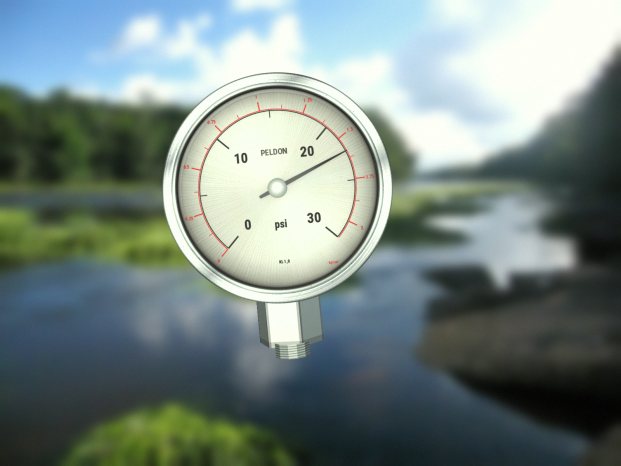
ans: {"value": 22.5, "unit": "psi"}
